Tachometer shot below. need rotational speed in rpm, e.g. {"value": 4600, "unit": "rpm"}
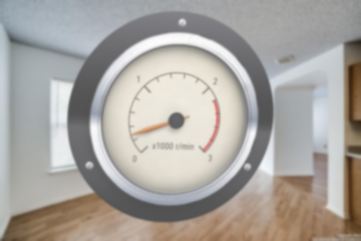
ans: {"value": 300, "unit": "rpm"}
